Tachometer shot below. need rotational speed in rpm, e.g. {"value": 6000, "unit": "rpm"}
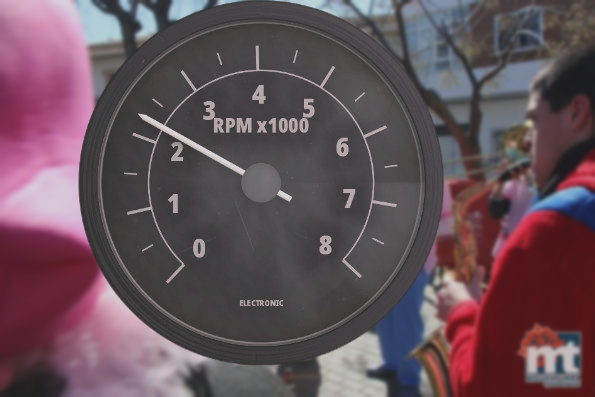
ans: {"value": 2250, "unit": "rpm"}
